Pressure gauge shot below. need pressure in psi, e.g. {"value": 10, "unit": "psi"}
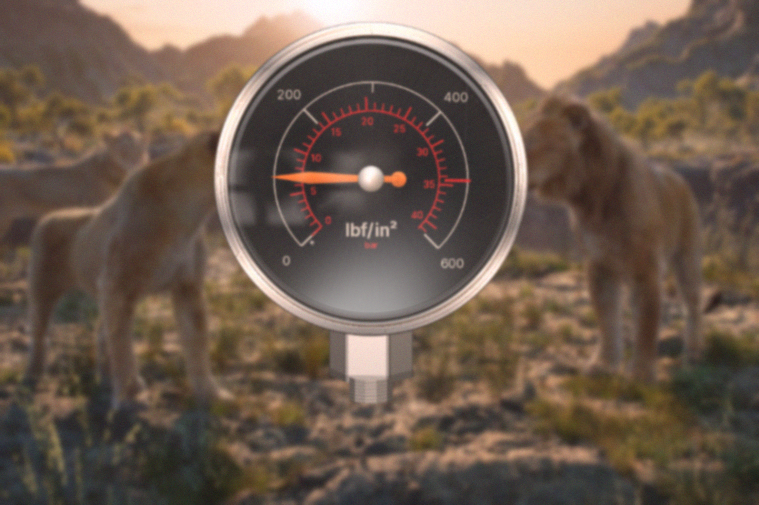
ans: {"value": 100, "unit": "psi"}
